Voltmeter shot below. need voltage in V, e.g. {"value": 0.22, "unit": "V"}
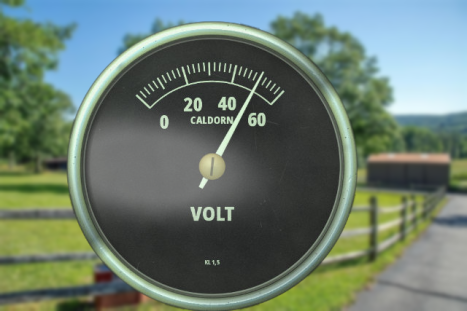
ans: {"value": 50, "unit": "V"}
